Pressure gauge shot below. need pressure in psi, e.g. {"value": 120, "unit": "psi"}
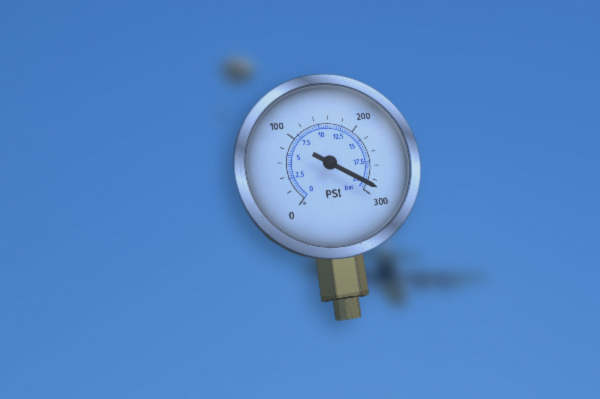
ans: {"value": 290, "unit": "psi"}
